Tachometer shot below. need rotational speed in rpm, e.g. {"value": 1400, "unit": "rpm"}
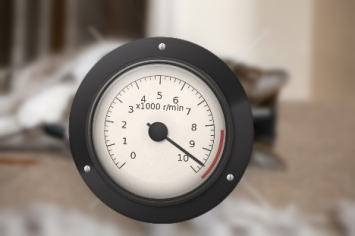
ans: {"value": 9600, "unit": "rpm"}
